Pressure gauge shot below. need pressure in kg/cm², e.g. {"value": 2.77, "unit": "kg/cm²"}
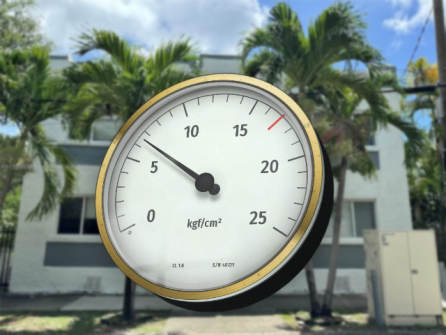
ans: {"value": 6.5, "unit": "kg/cm²"}
